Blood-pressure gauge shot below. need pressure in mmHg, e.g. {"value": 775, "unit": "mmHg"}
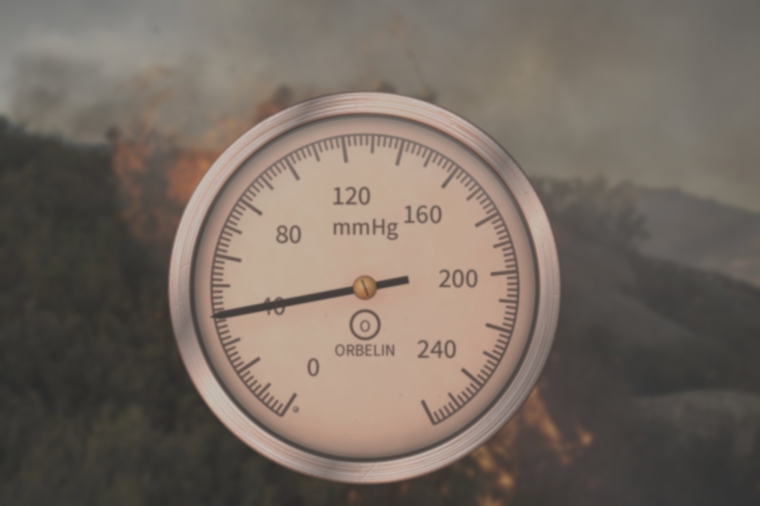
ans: {"value": 40, "unit": "mmHg"}
